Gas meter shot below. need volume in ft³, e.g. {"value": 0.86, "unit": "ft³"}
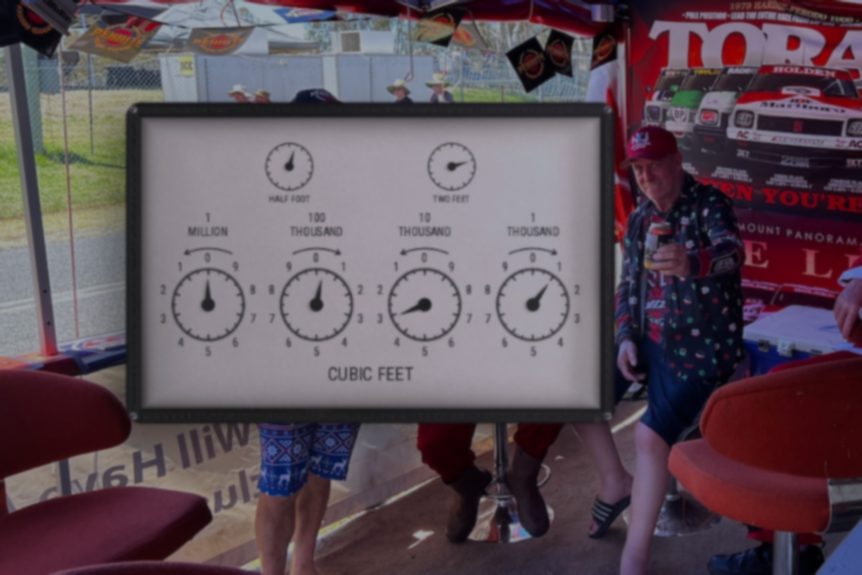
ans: {"value": 3100, "unit": "ft³"}
